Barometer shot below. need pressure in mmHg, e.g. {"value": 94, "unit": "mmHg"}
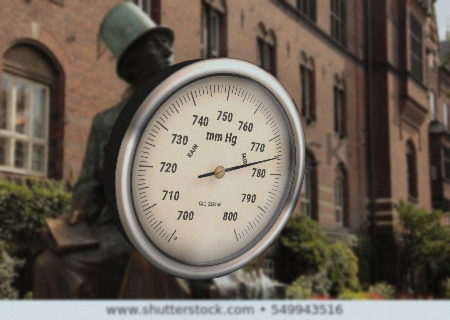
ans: {"value": 775, "unit": "mmHg"}
